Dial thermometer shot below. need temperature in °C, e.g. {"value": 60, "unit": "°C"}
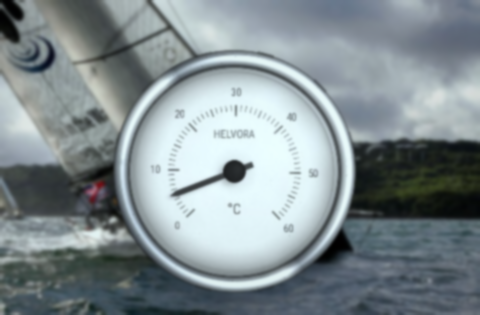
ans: {"value": 5, "unit": "°C"}
